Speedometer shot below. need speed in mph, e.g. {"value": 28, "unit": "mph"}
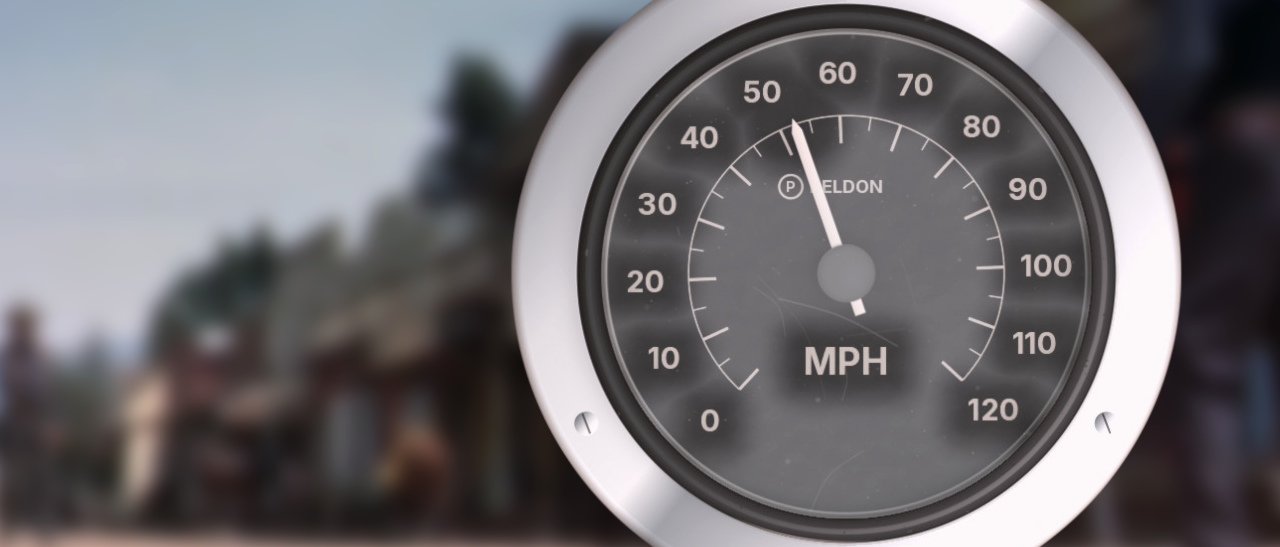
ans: {"value": 52.5, "unit": "mph"}
